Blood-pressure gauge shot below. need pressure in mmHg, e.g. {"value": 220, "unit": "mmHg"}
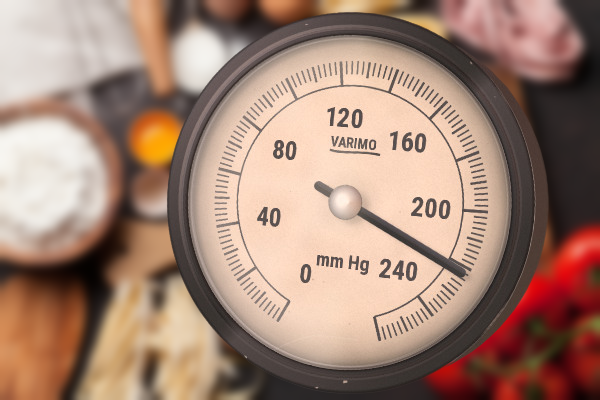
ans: {"value": 222, "unit": "mmHg"}
